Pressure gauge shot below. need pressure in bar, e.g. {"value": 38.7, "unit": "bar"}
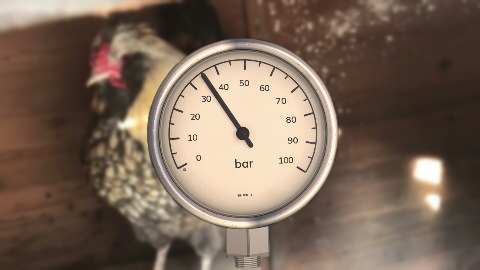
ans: {"value": 35, "unit": "bar"}
